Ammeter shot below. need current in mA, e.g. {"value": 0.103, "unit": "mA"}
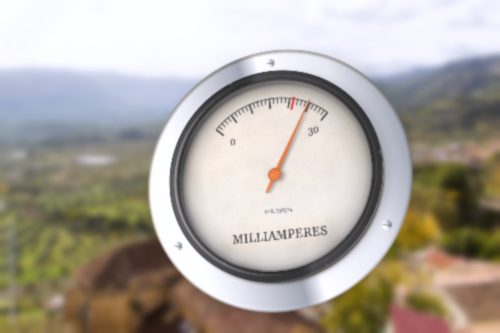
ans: {"value": 25, "unit": "mA"}
